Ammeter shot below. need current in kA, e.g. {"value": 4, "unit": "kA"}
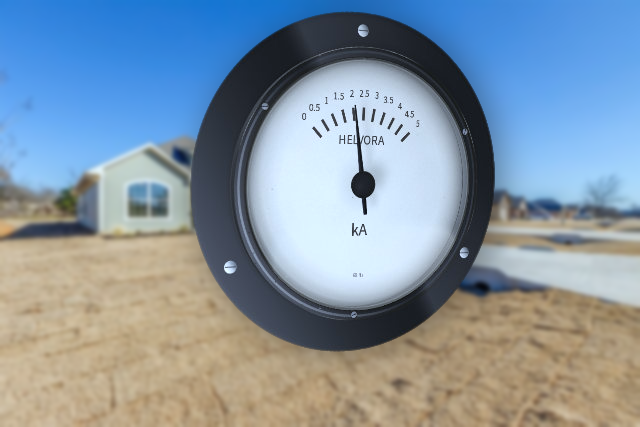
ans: {"value": 2, "unit": "kA"}
